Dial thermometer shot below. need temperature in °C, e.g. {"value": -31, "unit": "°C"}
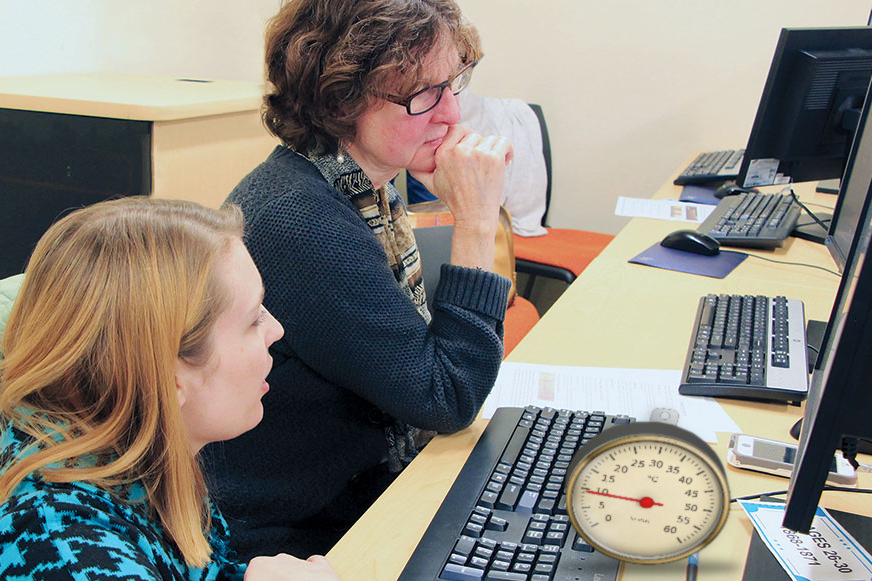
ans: {"value": 10, "unit": "°C"}
